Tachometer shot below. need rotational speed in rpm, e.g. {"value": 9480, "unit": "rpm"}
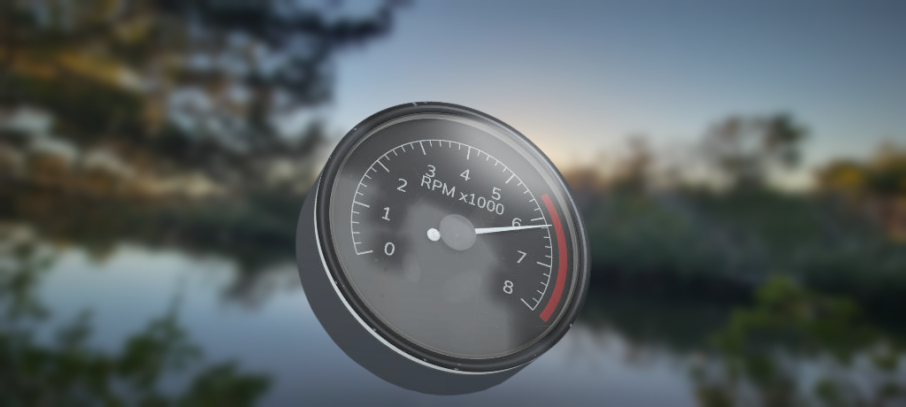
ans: {"value": 6200, "unit": "rpm"}
